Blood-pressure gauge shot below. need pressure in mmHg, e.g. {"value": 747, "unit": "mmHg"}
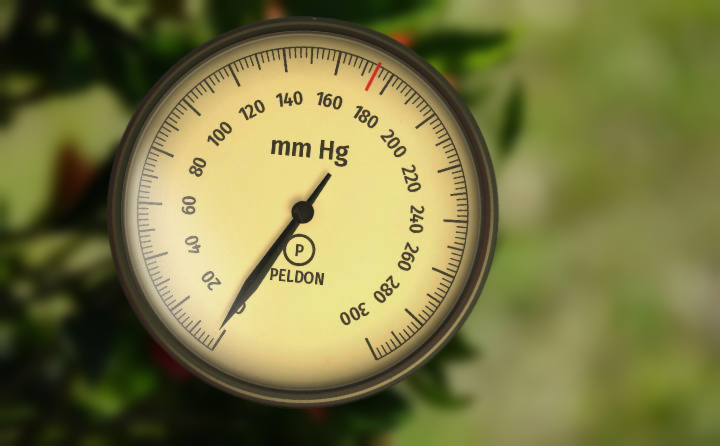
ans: {"value": 2, "unit": "mmHg"}
